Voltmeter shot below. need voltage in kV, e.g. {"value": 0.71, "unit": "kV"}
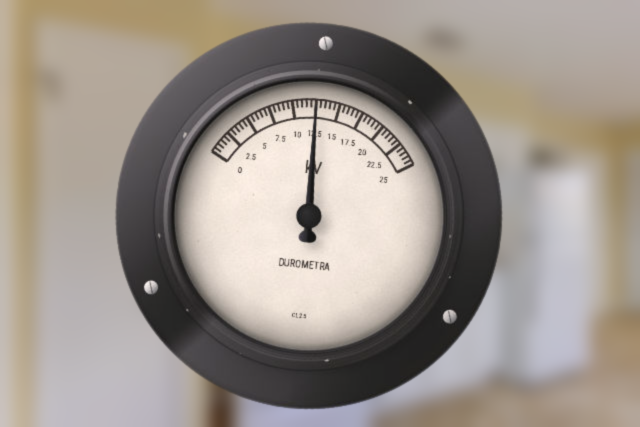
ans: {"value": 12.5, "unit": "kV"}
